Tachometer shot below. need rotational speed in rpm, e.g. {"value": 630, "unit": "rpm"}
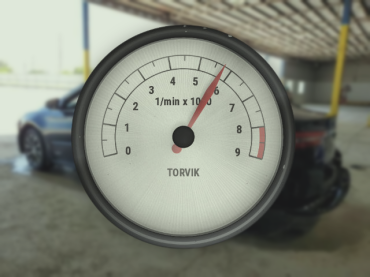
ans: {"value": 5750, "unit": "rpm"}
